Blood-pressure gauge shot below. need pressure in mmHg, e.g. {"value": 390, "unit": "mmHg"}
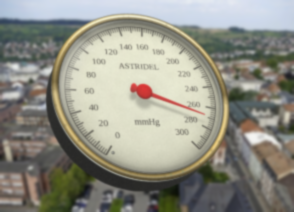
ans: {"value": 270, "unit": "mmHg"}
